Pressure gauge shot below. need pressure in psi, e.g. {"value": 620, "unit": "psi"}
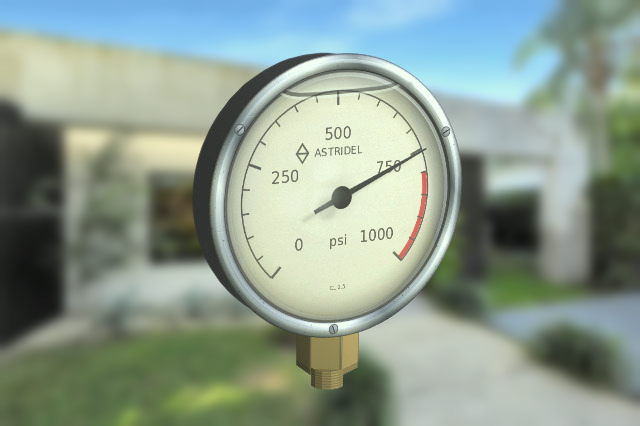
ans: {"value": 750, "unit": "psi"}
